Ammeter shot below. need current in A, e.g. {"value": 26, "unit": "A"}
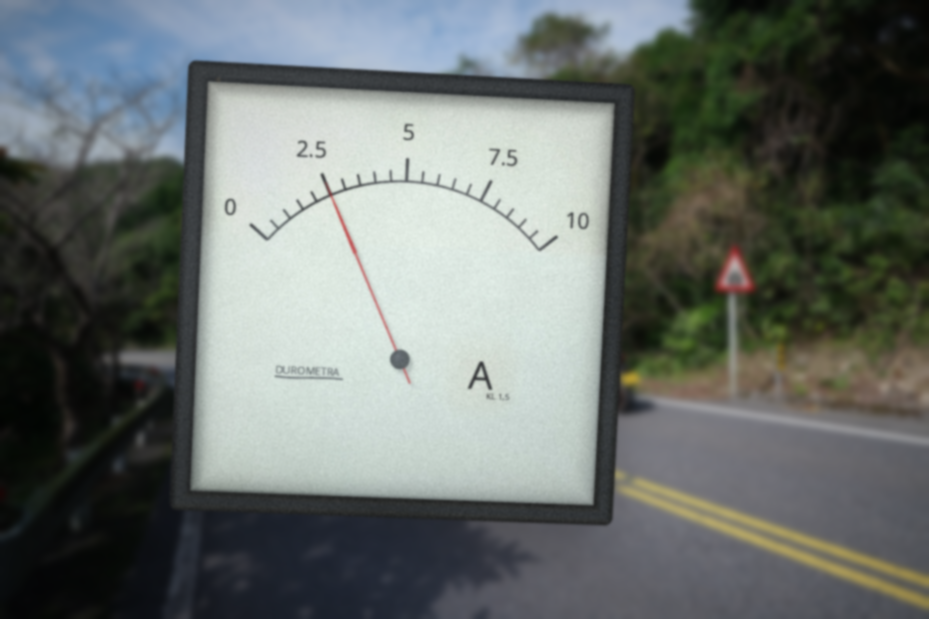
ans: {"value": 2.5, "unit": "A"}
